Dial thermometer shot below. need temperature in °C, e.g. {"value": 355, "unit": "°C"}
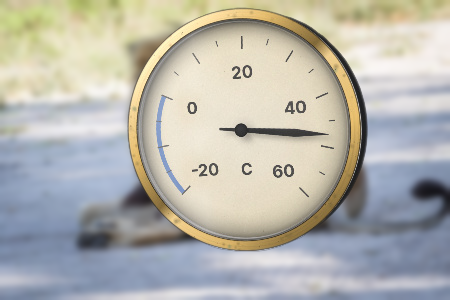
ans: {"value": 47.5, "unit": "°C"}
